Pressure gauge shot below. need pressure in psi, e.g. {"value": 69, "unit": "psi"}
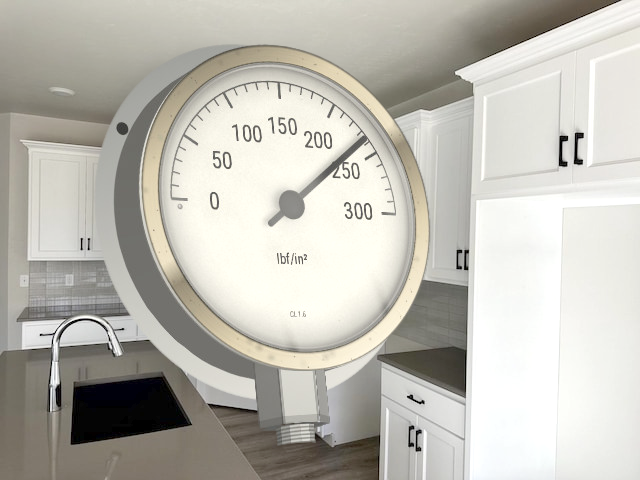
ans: {"value": 235, "unit": "psi"}
